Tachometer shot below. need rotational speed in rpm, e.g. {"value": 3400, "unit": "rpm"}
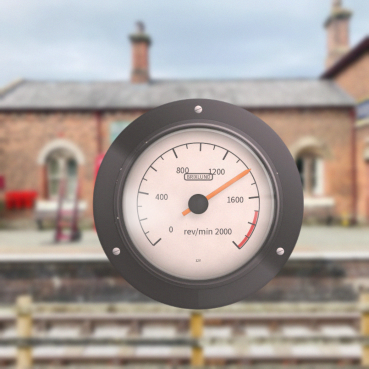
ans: {"value": 1400, "unit": "rpm"}
